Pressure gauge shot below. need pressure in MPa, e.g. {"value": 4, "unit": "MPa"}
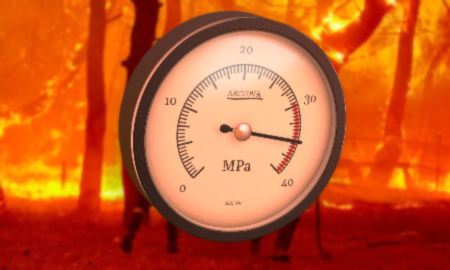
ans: {"value": 35, "unit": "MPa"}
